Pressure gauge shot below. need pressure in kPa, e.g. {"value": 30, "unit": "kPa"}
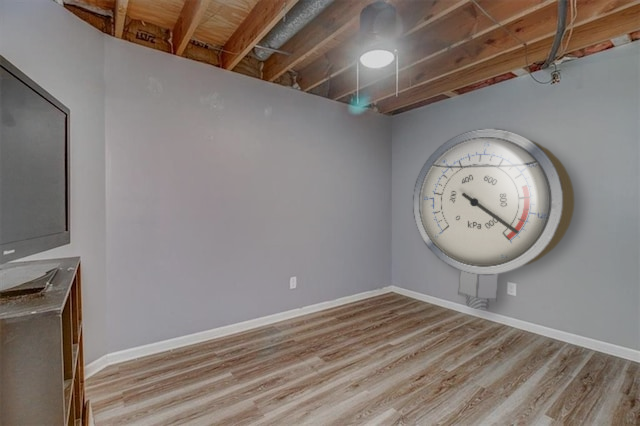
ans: {"value": 950, "unit": "kPa"}
